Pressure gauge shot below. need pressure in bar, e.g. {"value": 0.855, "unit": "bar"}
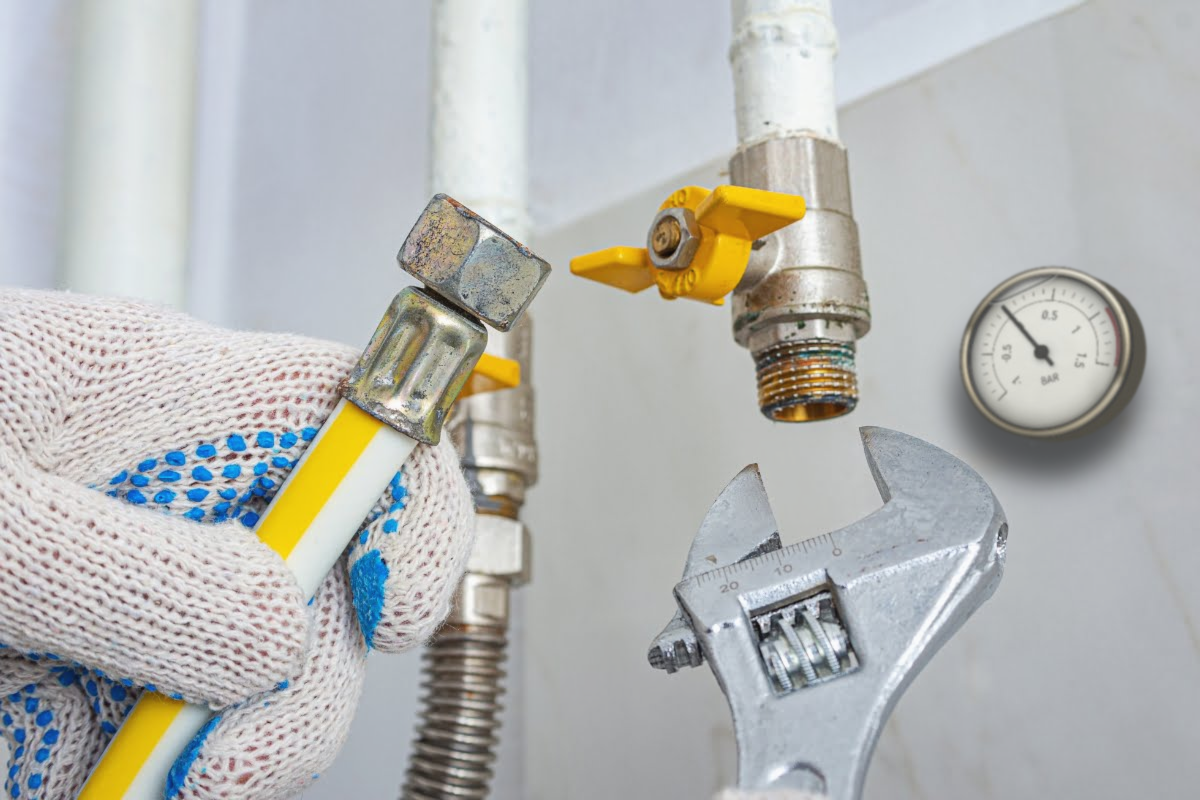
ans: {"value": 0, "unit": "bar"}
